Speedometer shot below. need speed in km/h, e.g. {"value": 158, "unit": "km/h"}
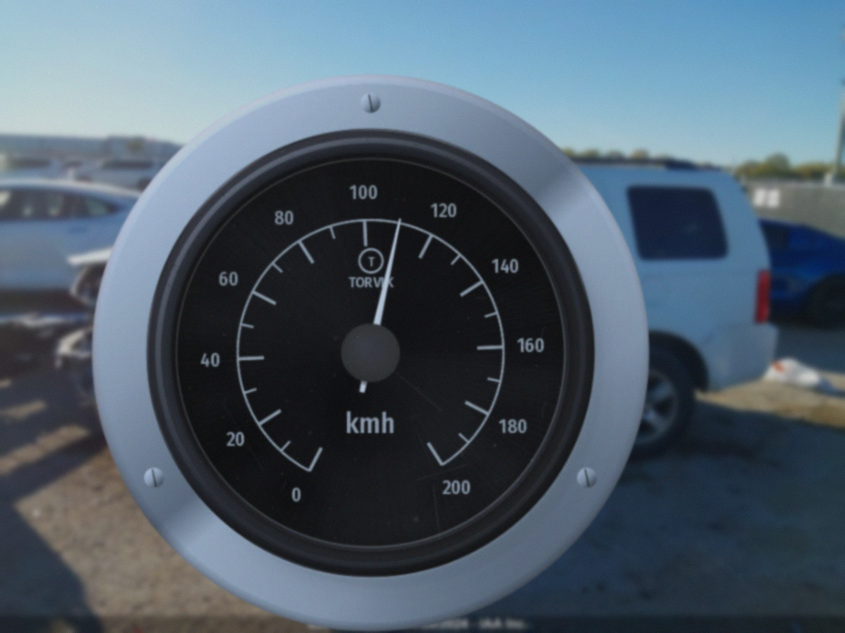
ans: {"value": 110, "unit": "km/h"}
